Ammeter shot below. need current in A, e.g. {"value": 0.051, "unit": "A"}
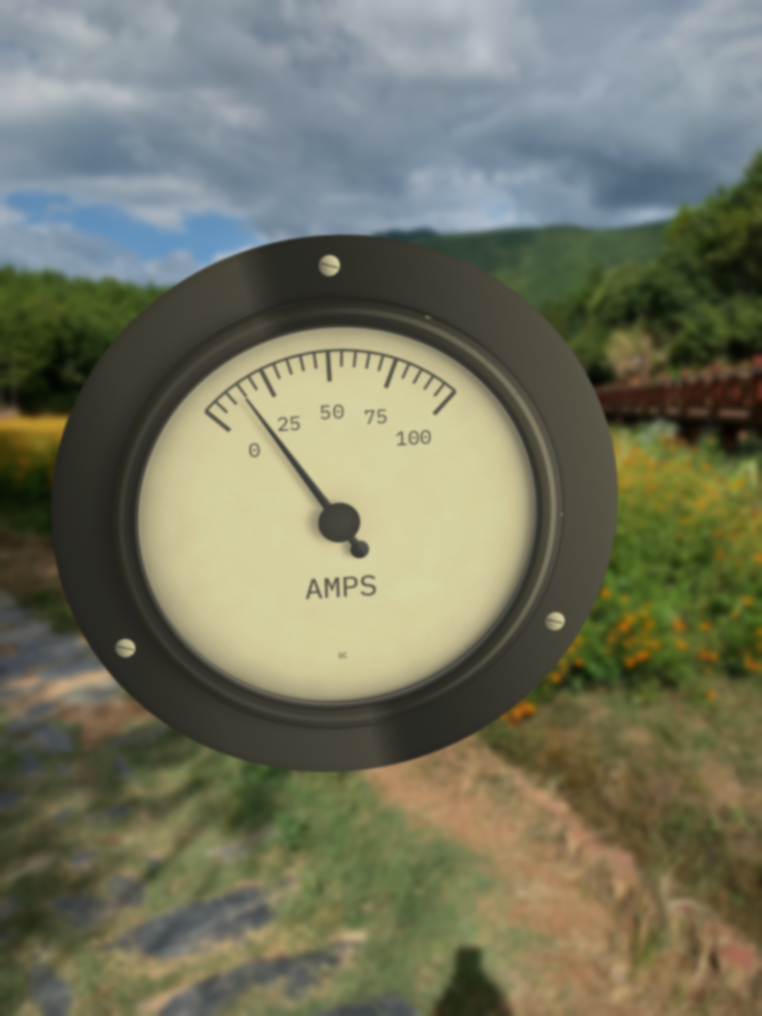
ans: {"value": 15, "unit": "A"}
